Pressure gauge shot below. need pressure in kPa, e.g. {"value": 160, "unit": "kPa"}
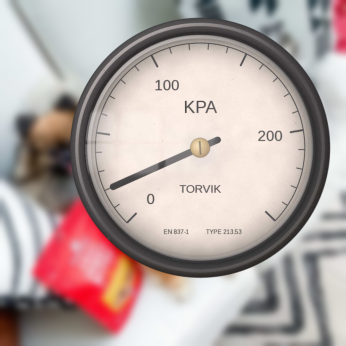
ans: {"value": 20, "unit": "kPa"}
